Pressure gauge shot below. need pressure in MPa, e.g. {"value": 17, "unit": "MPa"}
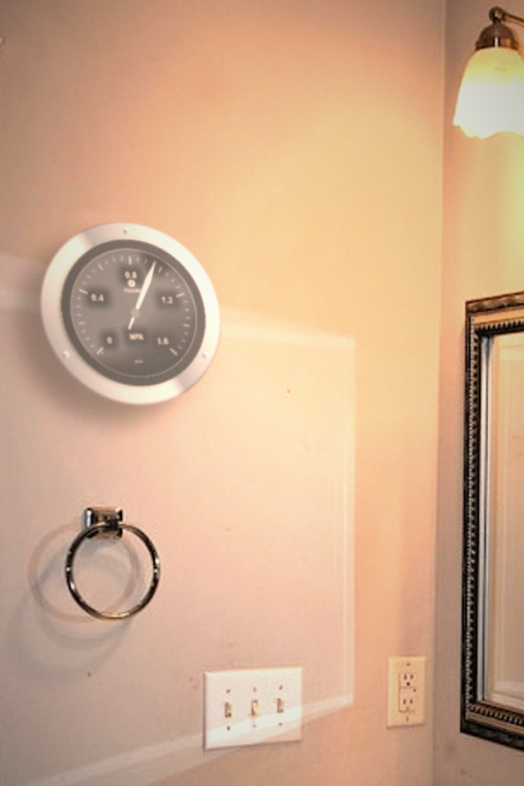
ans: {"value": 0.95, "unit": "MPa"}
